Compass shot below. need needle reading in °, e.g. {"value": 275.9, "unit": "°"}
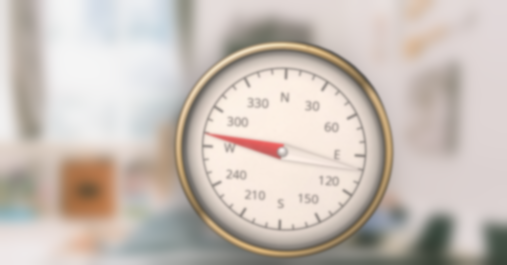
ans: {"value": 280, "unit": "°"}
